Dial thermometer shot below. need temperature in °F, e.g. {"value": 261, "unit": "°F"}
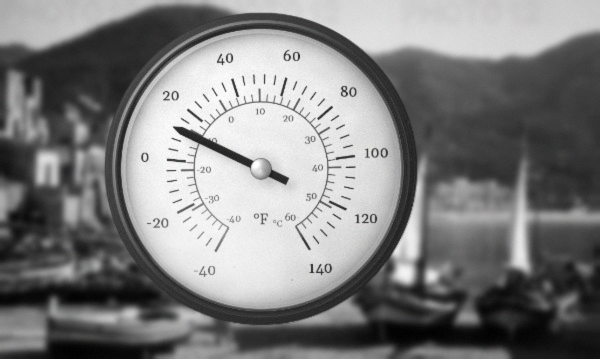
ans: {"value": 12, "unit": "°F"}
